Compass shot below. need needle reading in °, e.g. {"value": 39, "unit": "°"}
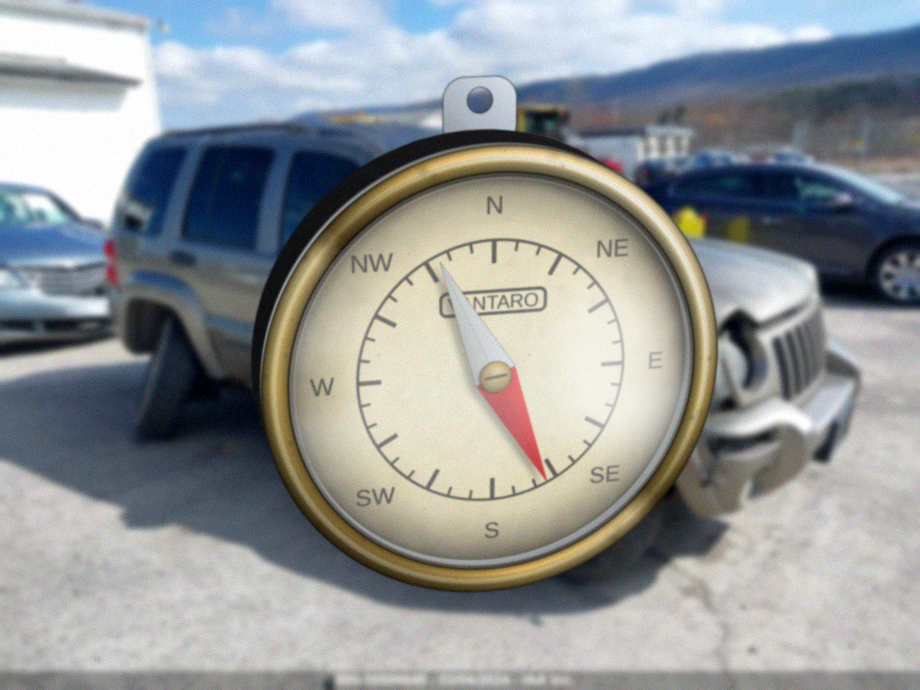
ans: {"value": 155, "unit": "°"}
